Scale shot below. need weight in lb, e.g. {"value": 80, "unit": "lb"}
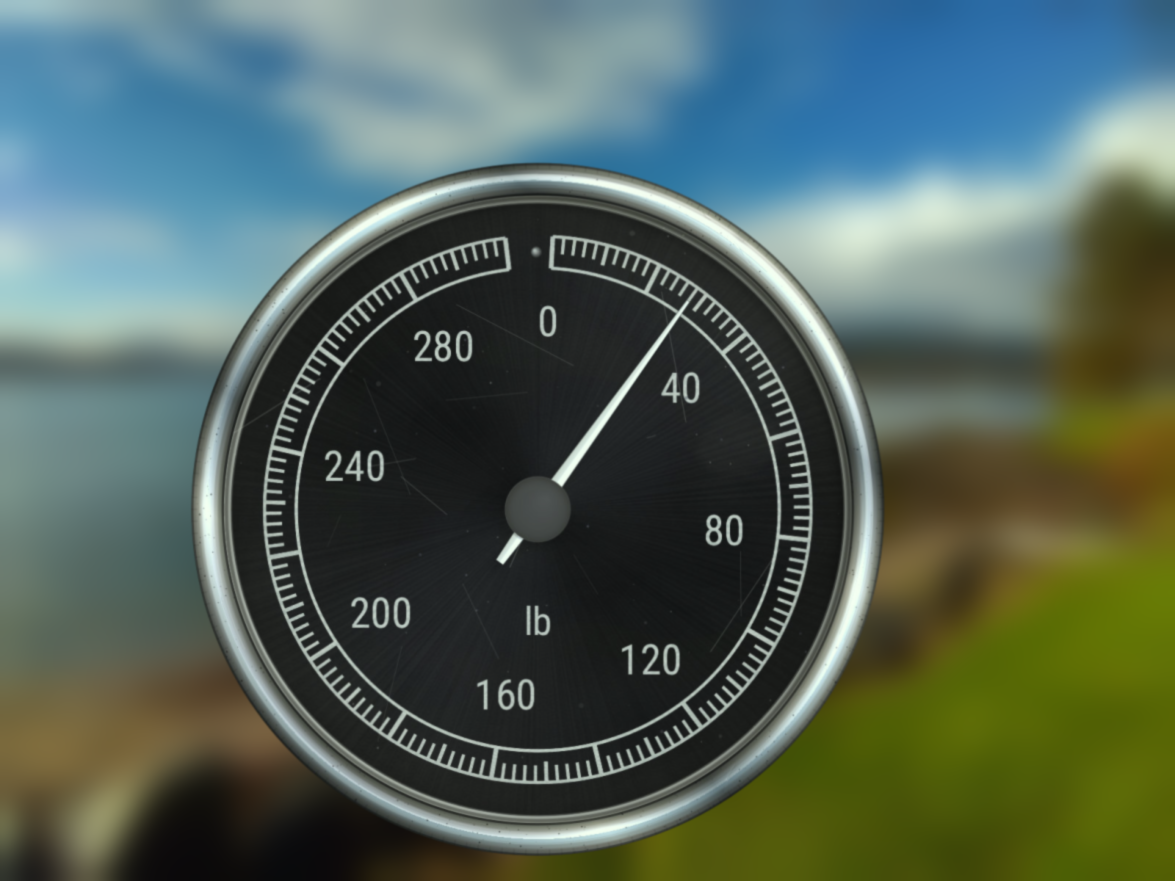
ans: {"value": 28, "unit": "lb"}
